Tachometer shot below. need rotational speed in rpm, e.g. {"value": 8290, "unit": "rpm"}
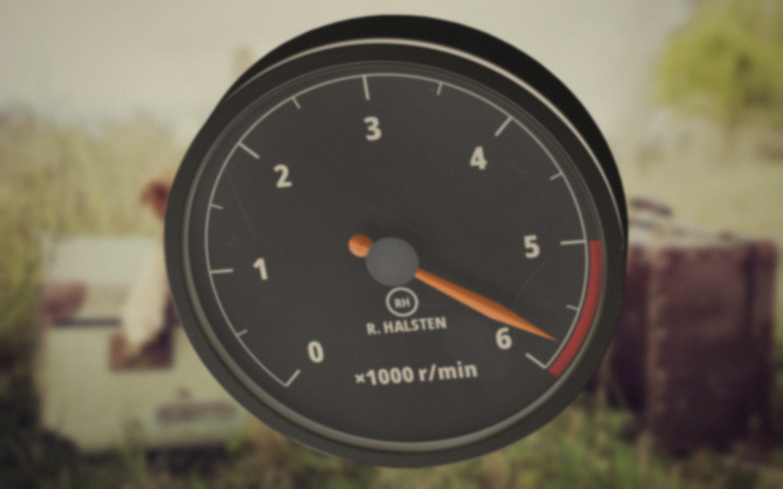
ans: {"value": 5750, "unit": "rpm"}
